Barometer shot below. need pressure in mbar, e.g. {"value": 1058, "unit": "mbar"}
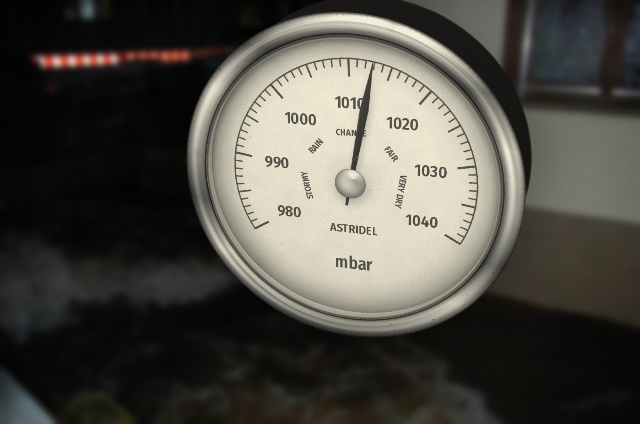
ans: {"value": 1013, "unit": "mbar"}
